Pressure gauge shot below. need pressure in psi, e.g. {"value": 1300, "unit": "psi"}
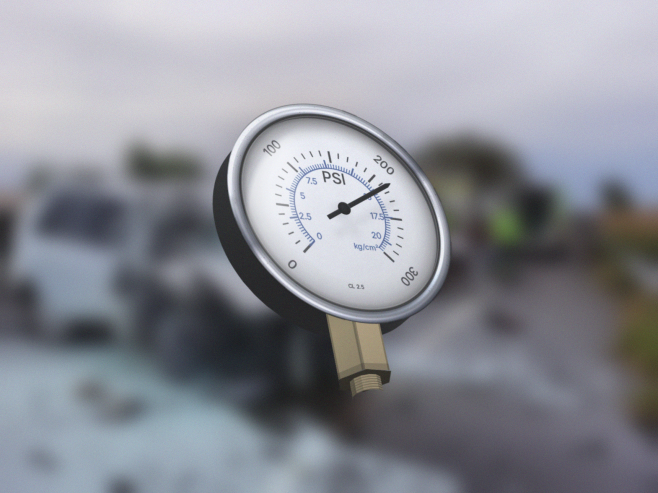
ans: {"value": 215, "unit": "psi"}
